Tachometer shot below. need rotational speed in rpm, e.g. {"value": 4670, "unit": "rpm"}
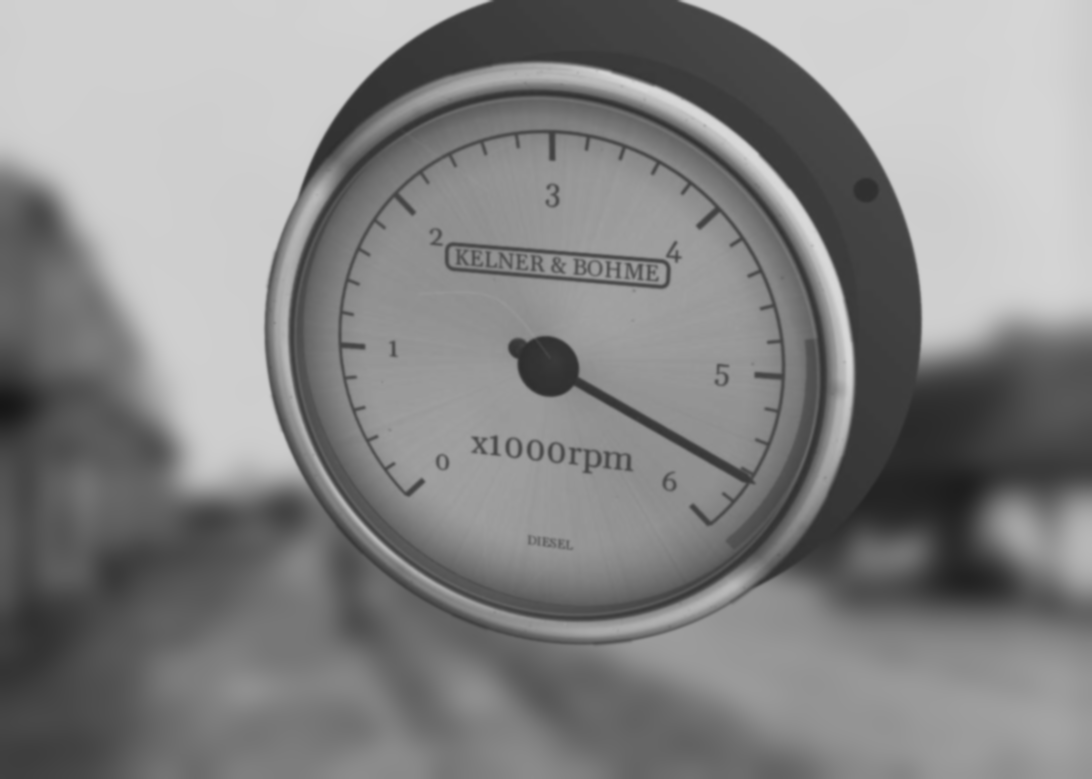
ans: {"value": 5600, "unit": "rpm"}
